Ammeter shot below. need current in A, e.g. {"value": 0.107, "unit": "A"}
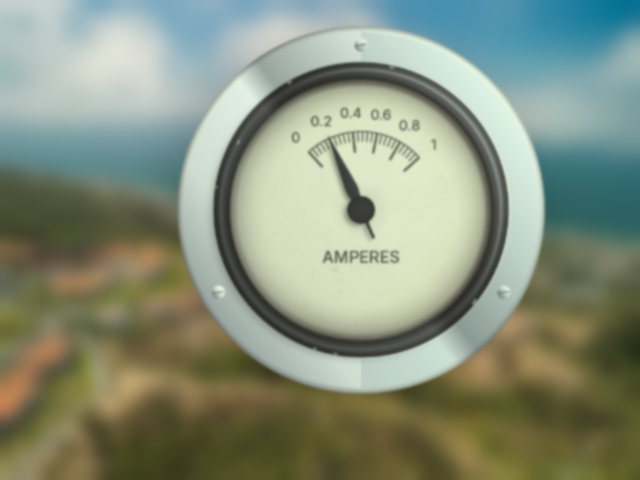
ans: {"value": 0.2, "unit": "A"}
